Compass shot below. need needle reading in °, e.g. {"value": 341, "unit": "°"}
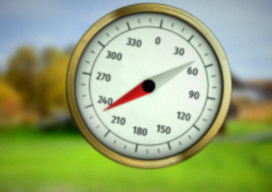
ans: {"value": 230, "unit": "°"}
